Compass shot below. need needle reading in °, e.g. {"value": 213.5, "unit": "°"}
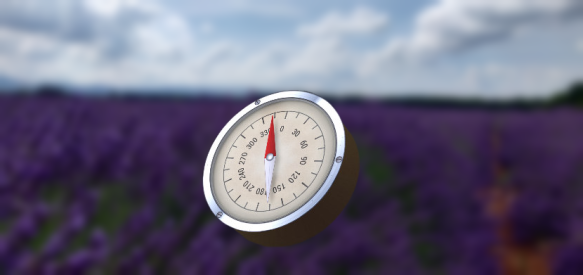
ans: {"value": 345, "unit": "°"}
